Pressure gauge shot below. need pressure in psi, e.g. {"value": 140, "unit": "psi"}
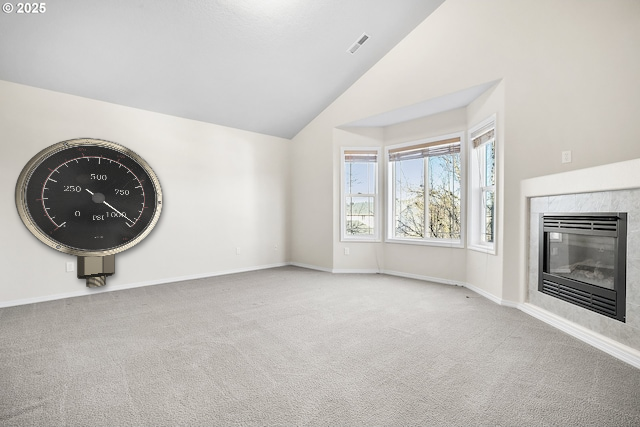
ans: {"value": 975, "unit": "psi"}
